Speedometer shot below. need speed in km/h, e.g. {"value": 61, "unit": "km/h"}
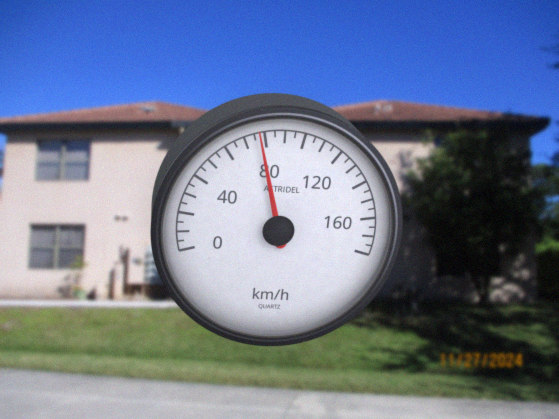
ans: {"value": 77.5, "unit": "km/h"}
